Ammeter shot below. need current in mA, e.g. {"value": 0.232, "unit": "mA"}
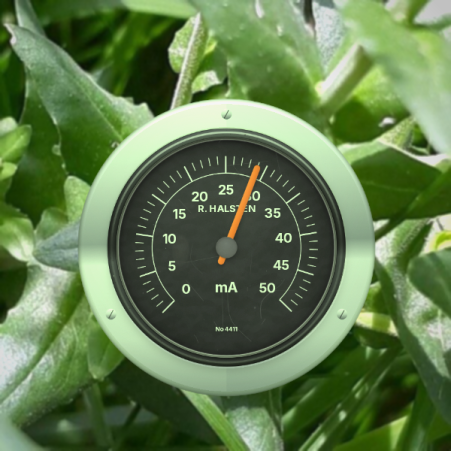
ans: {"value": 29, "unit": "mA"}
